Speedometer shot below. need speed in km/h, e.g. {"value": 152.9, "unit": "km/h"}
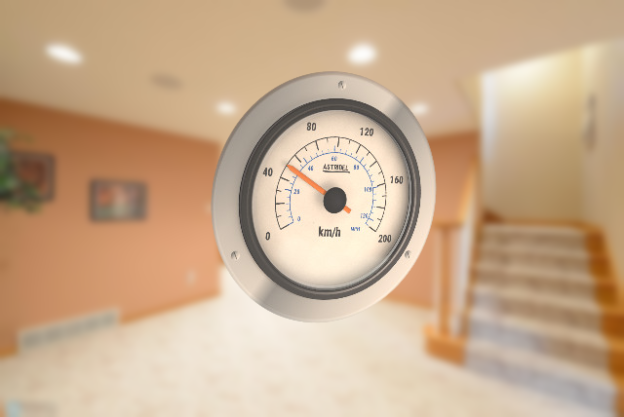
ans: {"value": 50, "unit": "km/h"}
